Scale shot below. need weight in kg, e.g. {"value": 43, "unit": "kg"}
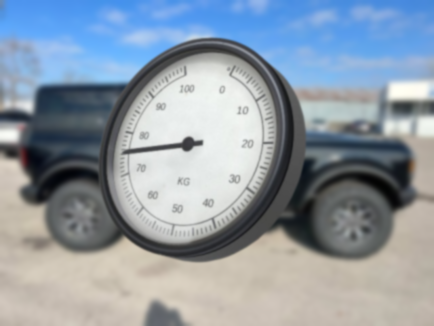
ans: {"value": 75, "unit": "kg"}
